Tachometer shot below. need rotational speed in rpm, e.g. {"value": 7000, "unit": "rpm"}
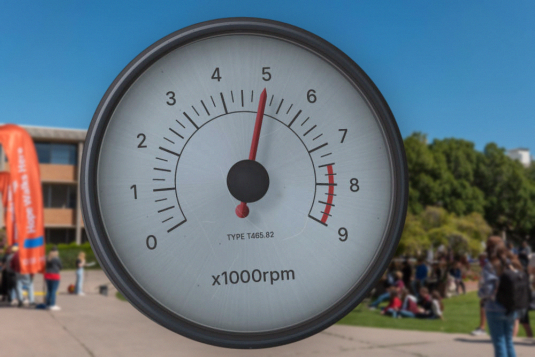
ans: {"value": 5000, "unit": "rpm"}
